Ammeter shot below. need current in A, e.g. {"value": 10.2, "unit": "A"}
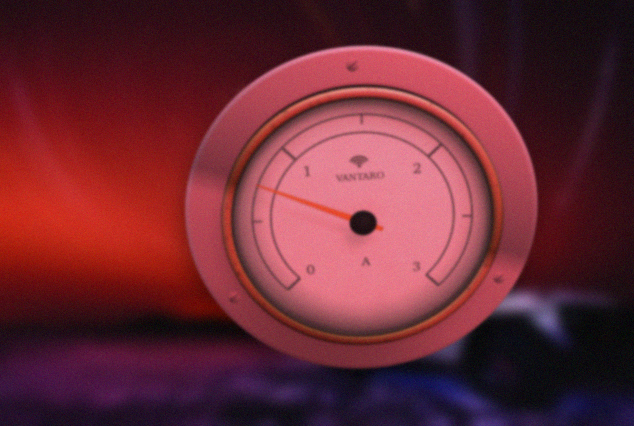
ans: {"value": 0.75, "unit": "A"}
